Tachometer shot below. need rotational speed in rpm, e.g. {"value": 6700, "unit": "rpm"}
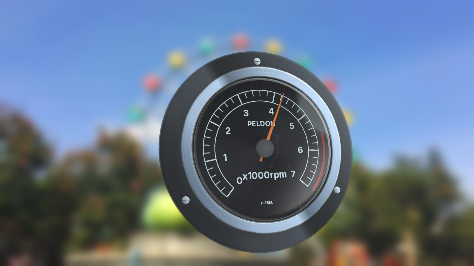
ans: {"value": 4200, "unit": "rpm"}
